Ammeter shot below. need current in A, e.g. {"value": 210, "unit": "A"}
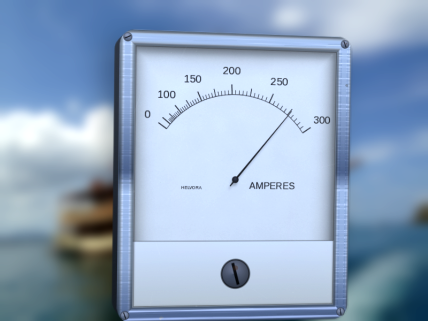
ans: {"value": 275, "unit": "A"}
